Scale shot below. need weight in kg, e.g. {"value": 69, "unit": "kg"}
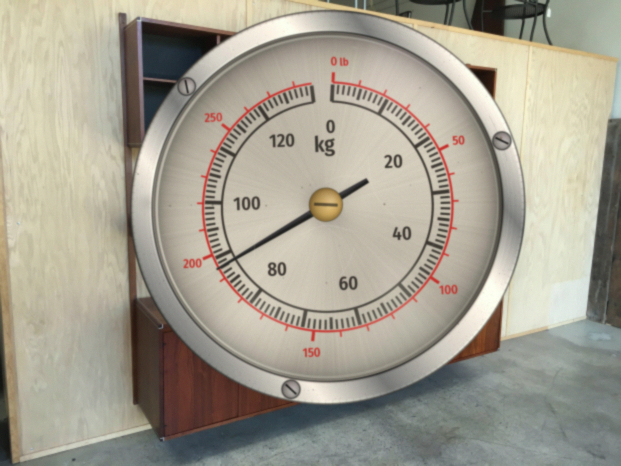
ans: {"value": 88, "unit": "kg"}
